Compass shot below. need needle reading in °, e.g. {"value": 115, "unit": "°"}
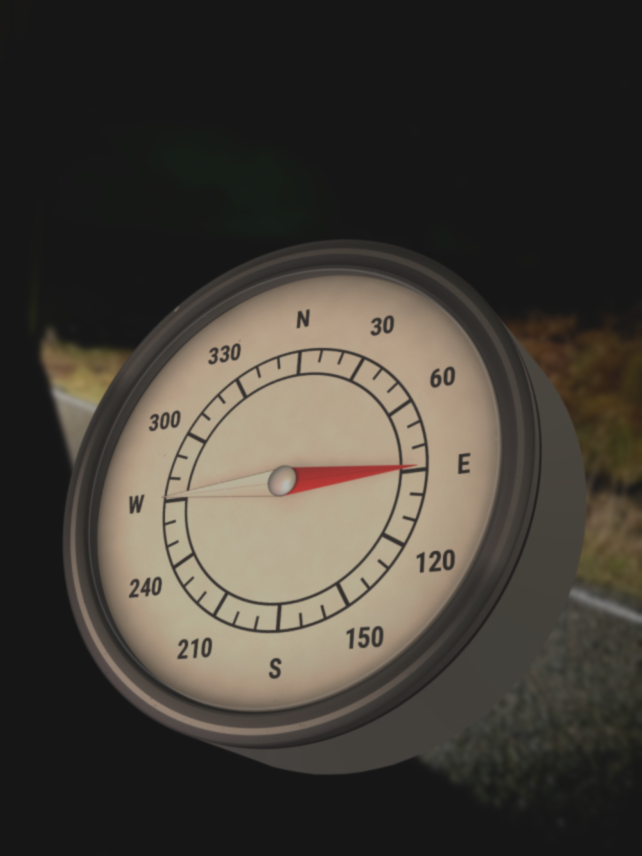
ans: {"value": 90, "unit": "°"}
